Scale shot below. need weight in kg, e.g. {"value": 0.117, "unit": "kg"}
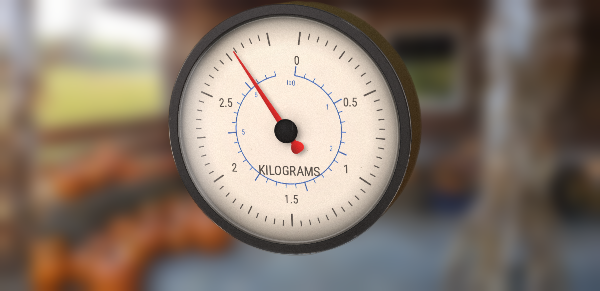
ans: {"value": 2.8, "unit": "kg"}
